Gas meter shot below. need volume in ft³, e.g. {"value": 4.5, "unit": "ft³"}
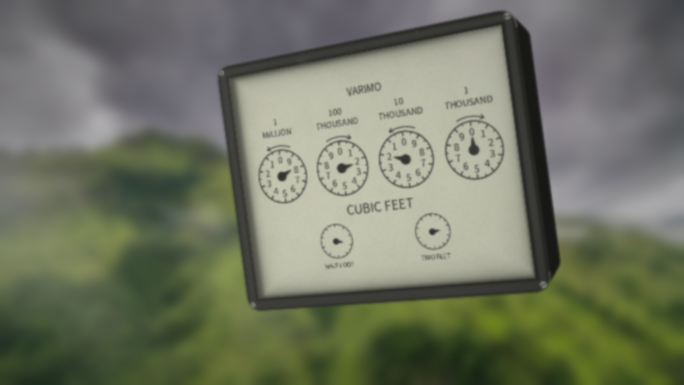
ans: {"value": 822000, "unit": "ft³"}
